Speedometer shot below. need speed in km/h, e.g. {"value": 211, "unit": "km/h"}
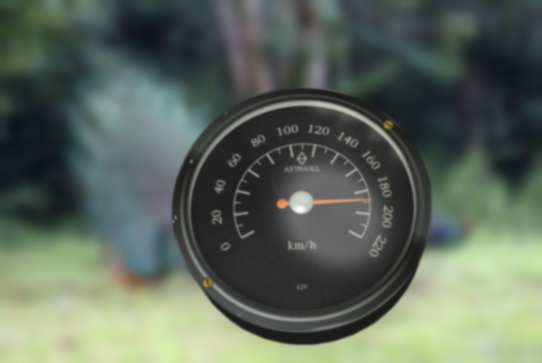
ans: {"value": 190, "unit": "km/h"}
